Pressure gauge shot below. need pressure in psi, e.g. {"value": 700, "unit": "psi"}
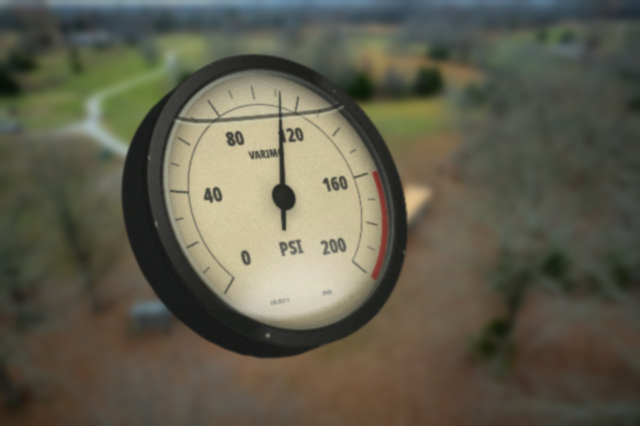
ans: {"value": 110, "unit": "psi"}
